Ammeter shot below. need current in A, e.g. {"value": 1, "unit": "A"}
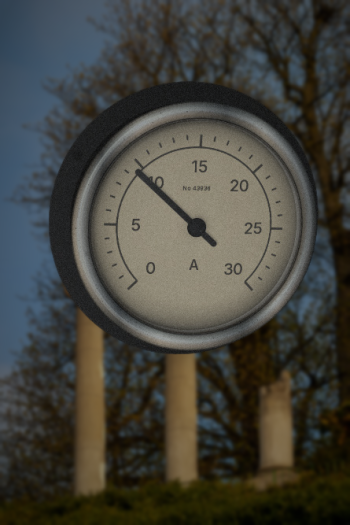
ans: {"value": 9.5, "unit": "A"}
